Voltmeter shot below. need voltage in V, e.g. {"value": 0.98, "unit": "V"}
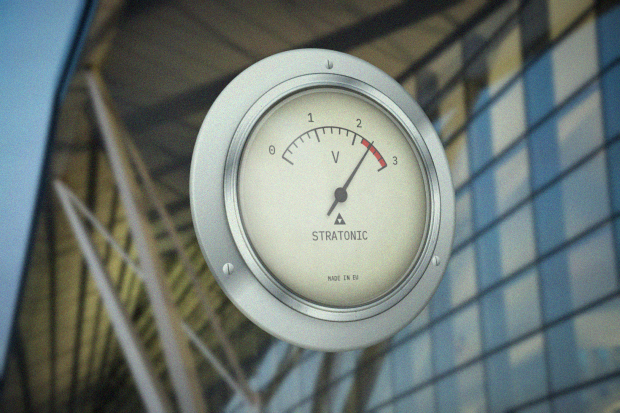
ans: {"value": 2.4, "unit": "V"}
